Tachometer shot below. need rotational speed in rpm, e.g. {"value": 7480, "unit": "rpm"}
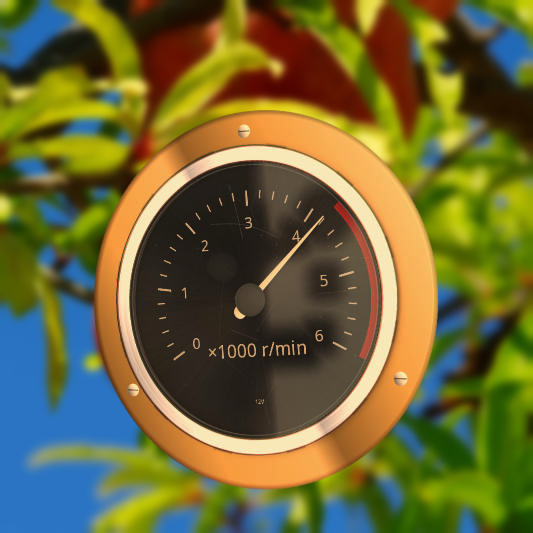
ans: {"value": 4200, "unit": "rpm"}
